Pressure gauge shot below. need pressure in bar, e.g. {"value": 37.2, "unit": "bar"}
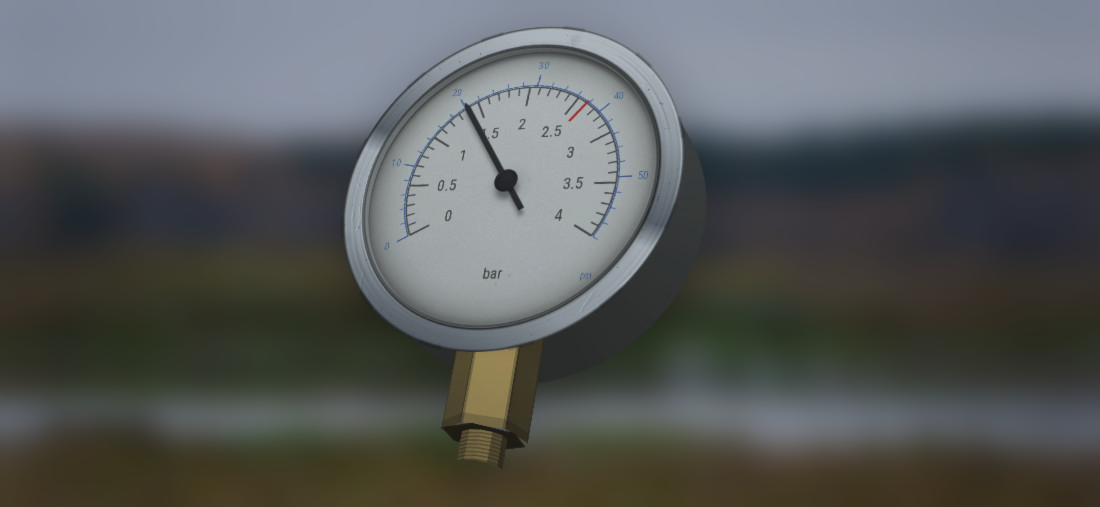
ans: {"value": 1.4, "unit": "bar"}
